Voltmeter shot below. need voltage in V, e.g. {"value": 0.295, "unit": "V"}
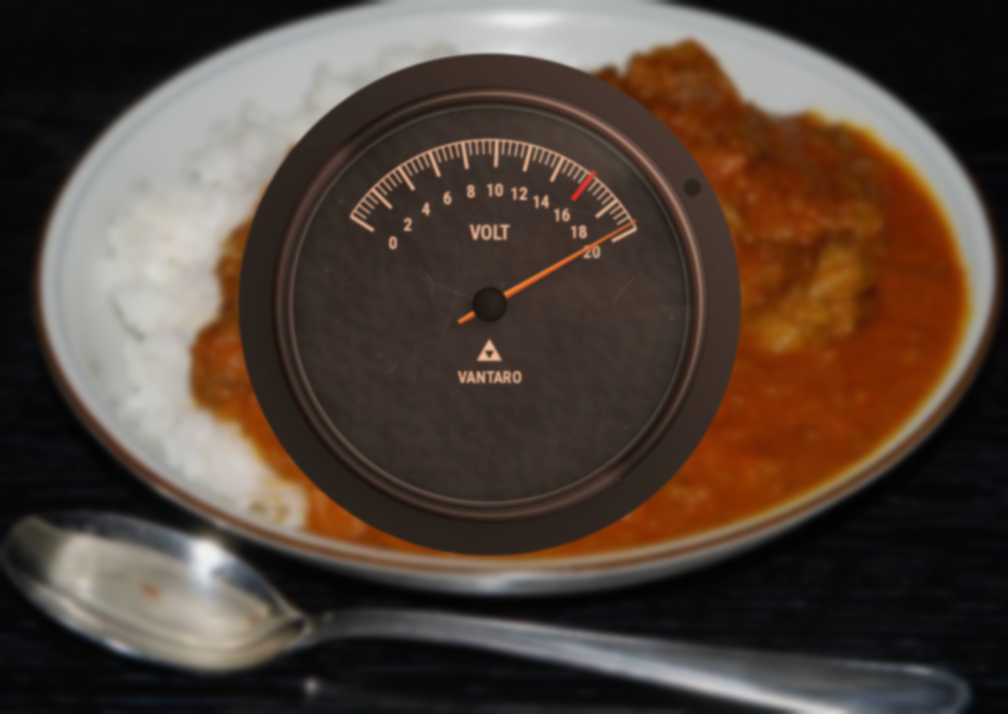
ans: {"value": 19.6, "unit": "V"}
